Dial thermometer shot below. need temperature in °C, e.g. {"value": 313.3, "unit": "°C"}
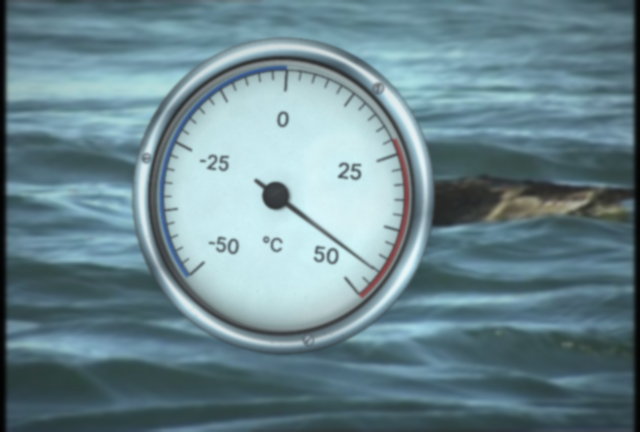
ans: {"value": 45, "unit": "°C"}
